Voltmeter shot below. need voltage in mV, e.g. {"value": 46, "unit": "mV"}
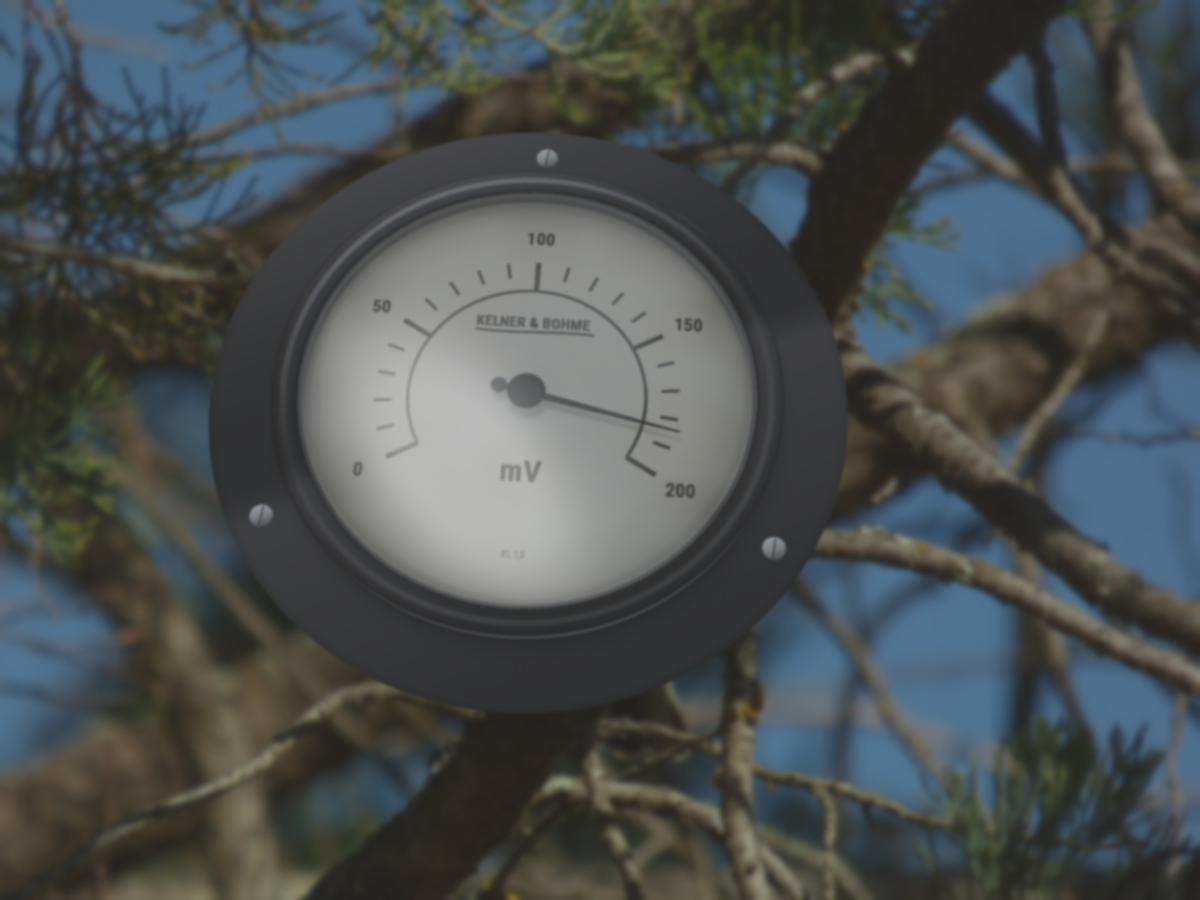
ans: {"value": 185, "unit": "mV"}
